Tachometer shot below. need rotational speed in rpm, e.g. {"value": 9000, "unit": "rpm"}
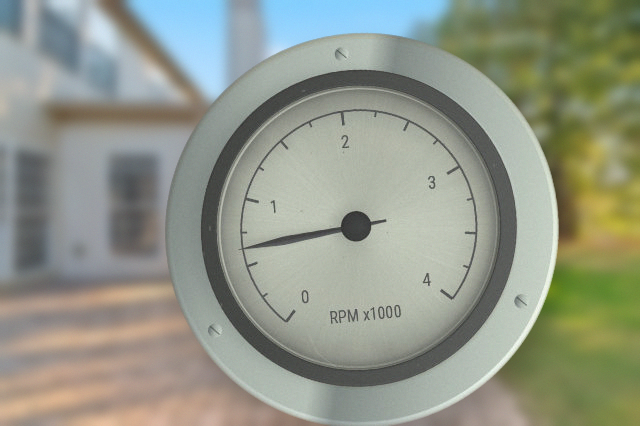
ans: {"value": 625, "unit": "rpm"}
